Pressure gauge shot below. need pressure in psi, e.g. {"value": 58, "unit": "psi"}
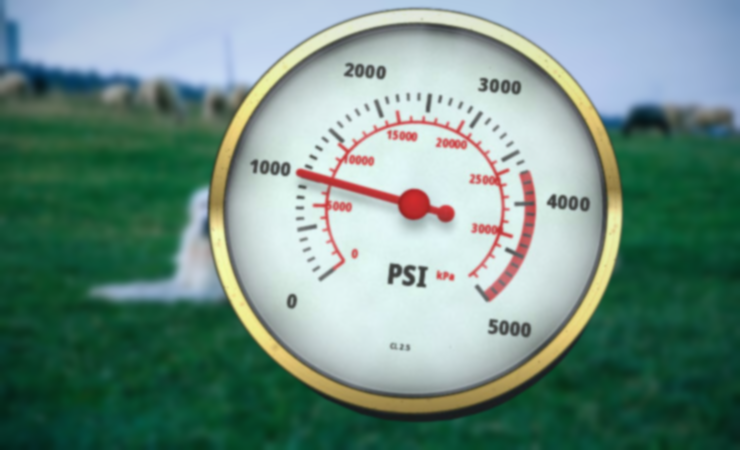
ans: {"value": 1000, "unit": "psi"}
